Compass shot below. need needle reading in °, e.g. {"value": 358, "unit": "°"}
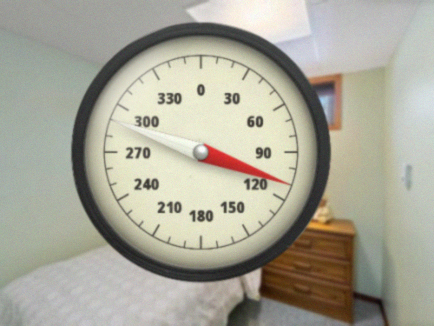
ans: {"value": 110, "unit": "°"}
